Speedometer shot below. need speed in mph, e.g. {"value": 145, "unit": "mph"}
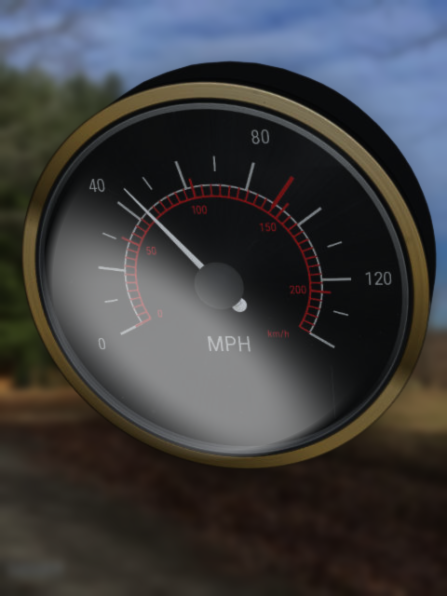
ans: {"value": 45, "unit": "mph"}
